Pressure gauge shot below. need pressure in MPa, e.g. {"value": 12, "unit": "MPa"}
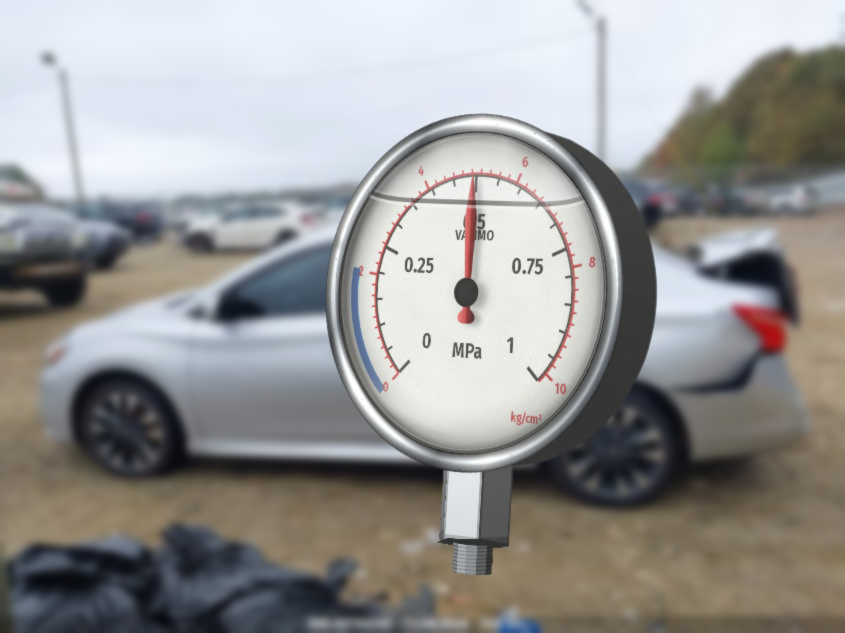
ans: {"value": 0.5, "unit": "MPa"}
